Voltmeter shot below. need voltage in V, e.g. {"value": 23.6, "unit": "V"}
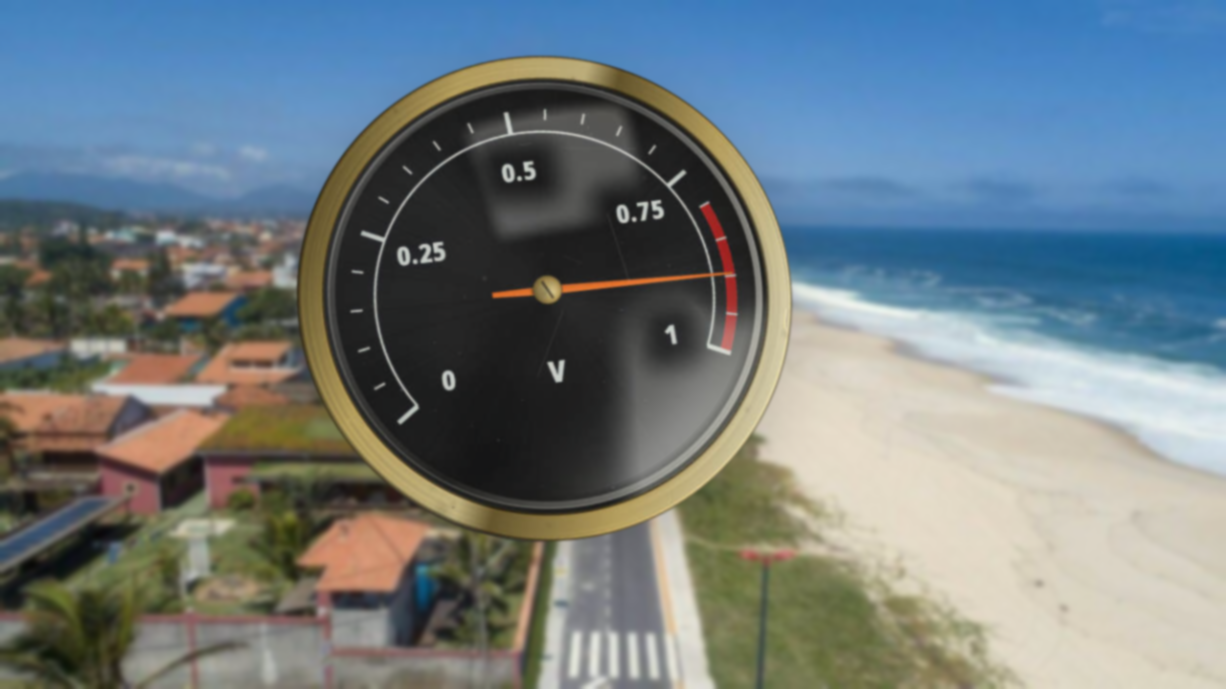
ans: {"value": 0.9, "unit": "V"}
